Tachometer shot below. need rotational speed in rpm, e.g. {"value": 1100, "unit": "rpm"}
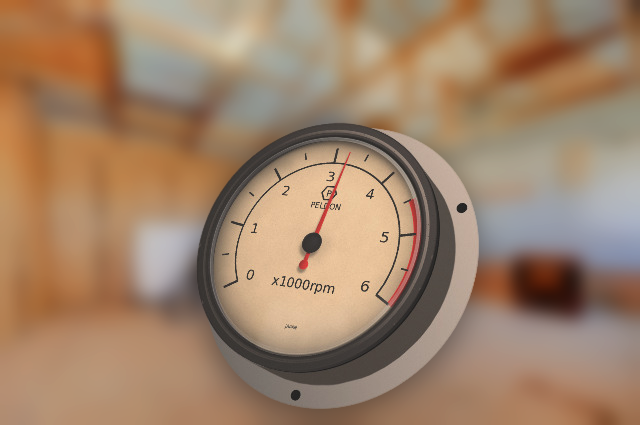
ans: {"value": 3250, "unit": "rpm"}
